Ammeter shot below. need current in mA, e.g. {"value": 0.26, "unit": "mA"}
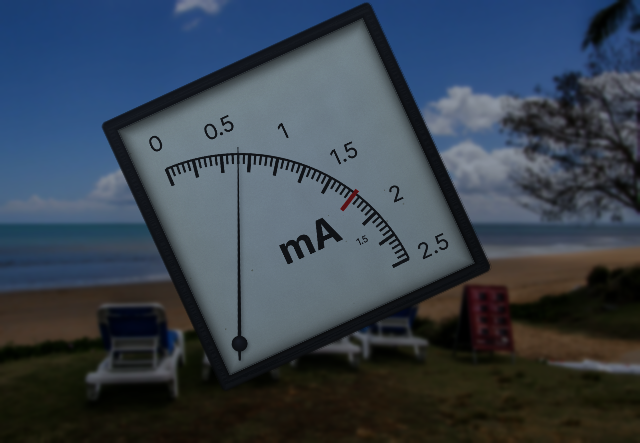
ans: {"value": 0.65, "unit": "mA"}
